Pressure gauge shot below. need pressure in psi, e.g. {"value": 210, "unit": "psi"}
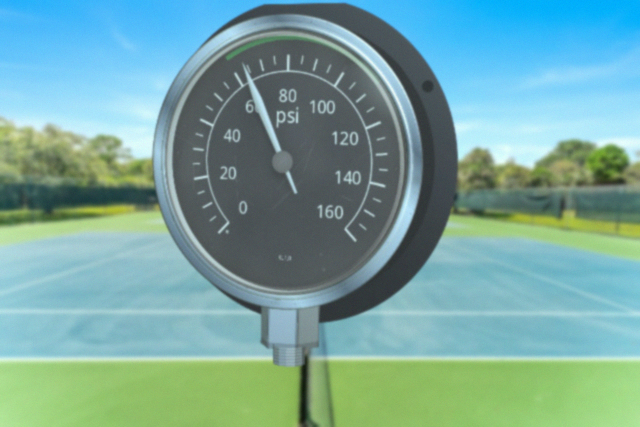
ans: {"value": 65, "unit": "psi"}
